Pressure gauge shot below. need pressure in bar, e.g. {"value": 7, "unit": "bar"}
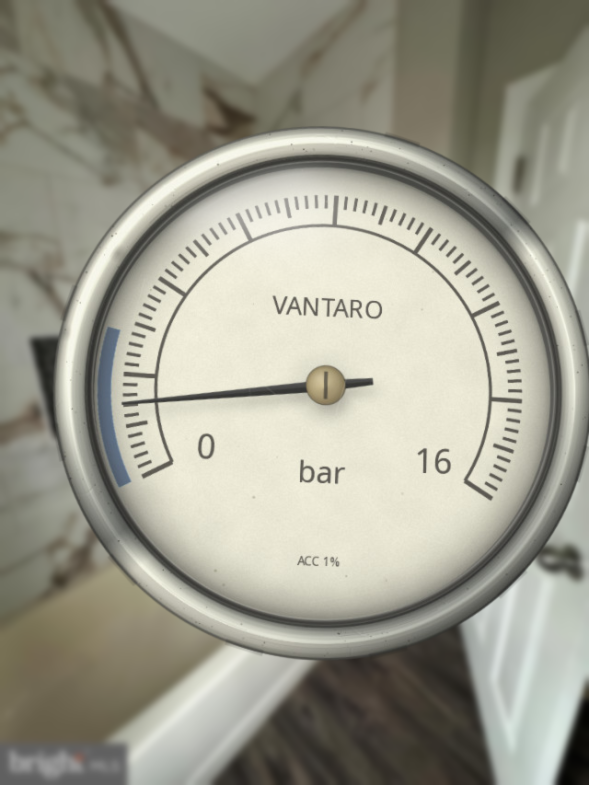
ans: {"value": 1.4, "unit": "bar"}
